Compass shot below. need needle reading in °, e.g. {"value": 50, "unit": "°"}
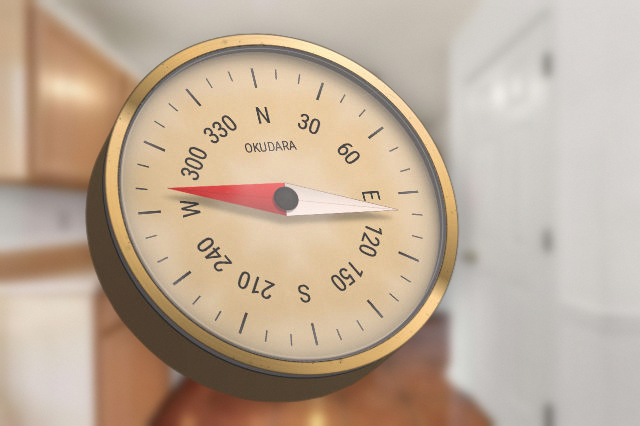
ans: {"value": 280, "unit": "°"}
